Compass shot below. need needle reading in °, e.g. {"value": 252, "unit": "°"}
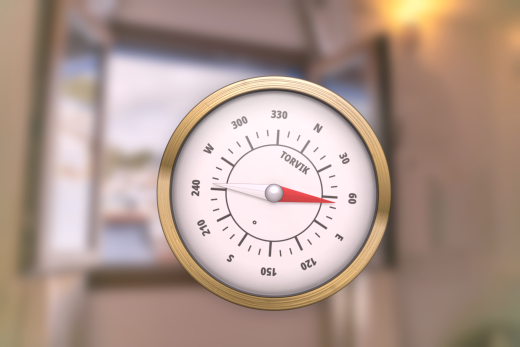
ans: {"value": 65, "unit": "°"}
